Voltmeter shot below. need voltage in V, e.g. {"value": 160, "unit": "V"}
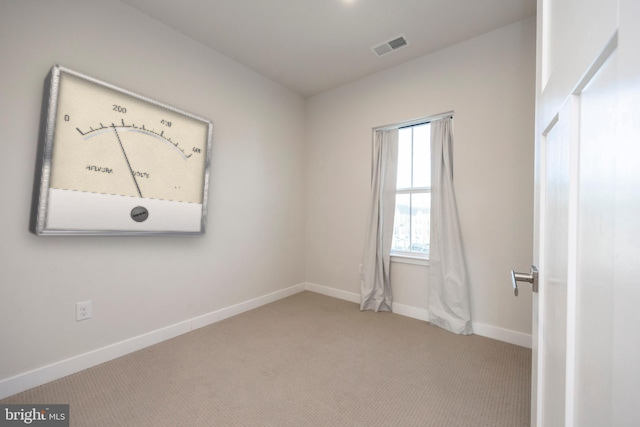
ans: {"value": 150, "unit": "V"}
